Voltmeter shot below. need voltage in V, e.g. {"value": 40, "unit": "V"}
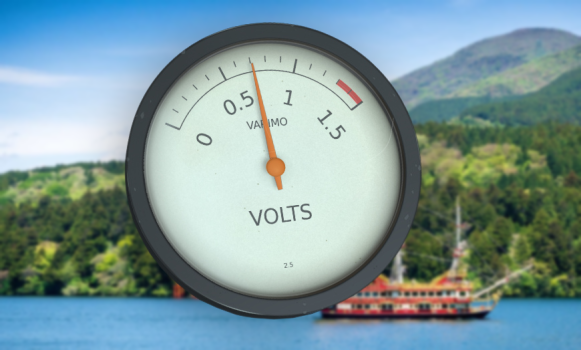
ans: {"value": 0.7, "unit": "V"}
